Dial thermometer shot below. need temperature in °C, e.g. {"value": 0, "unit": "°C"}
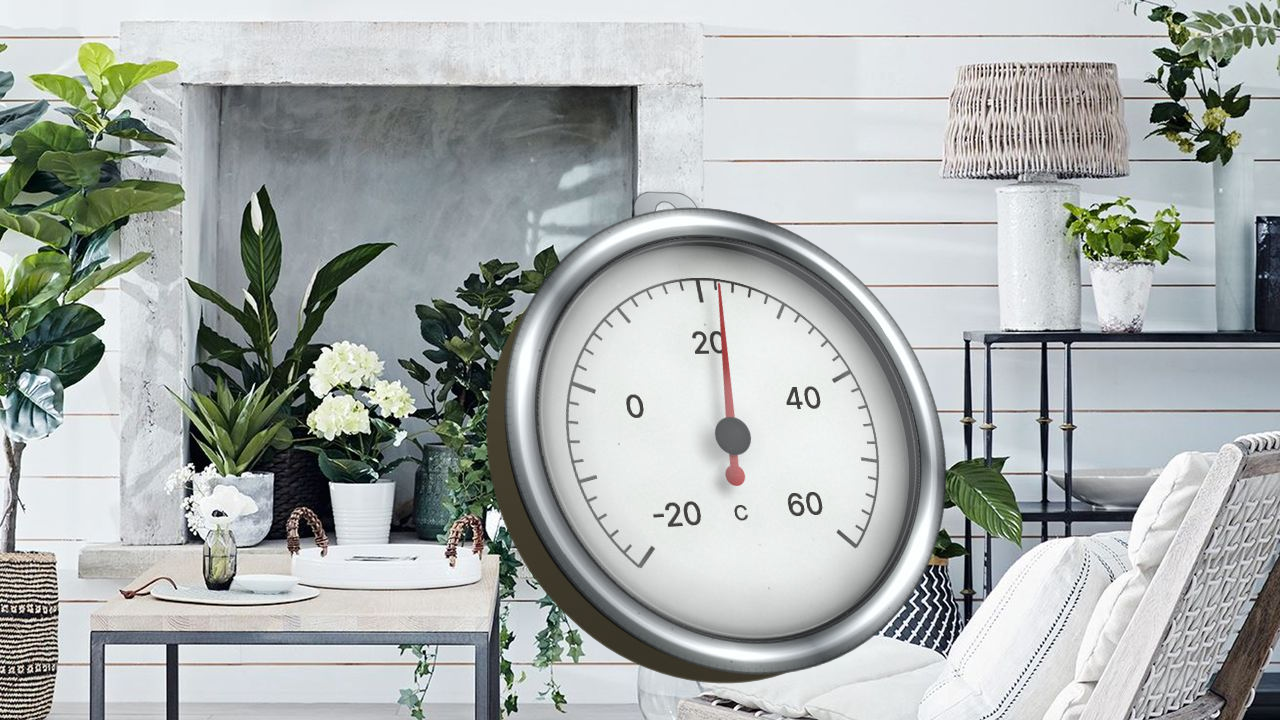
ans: {"value": 22, "unit": "°C"}
